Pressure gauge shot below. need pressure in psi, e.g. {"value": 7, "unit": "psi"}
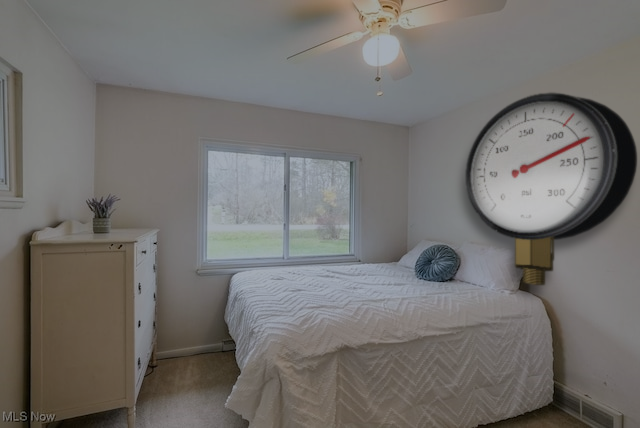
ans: {"value": 230, "unit": "psi"}
